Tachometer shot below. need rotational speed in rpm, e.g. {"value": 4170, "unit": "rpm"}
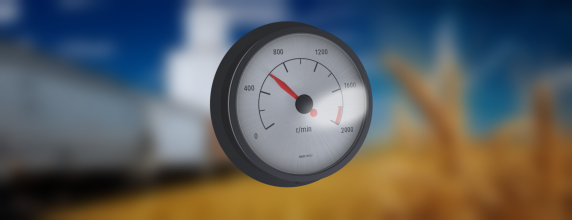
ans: {"value": 600, "unit": "rpm"}
